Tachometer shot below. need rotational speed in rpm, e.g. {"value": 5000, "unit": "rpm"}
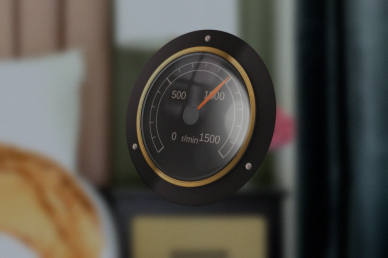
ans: {"value": 1000, "unit": "rpm"}
